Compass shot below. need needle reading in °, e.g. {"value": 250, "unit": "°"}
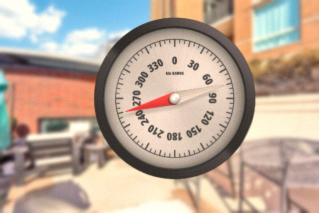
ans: {"value": 255, "unit": "°"}
